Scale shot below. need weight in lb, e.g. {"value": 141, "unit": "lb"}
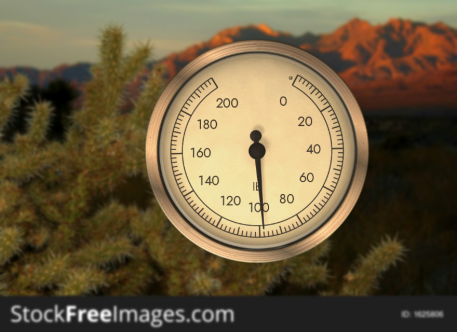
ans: {"value": 98, "unit": "lb"}
